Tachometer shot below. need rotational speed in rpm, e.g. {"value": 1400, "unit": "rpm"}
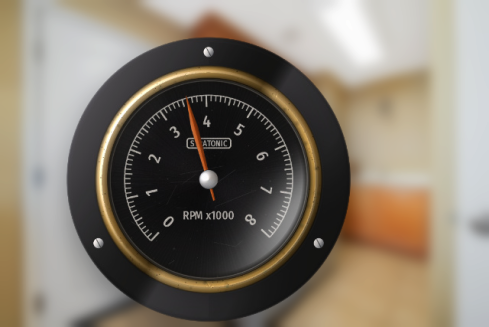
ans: {"value": 3600, "unit": "rpm"}
